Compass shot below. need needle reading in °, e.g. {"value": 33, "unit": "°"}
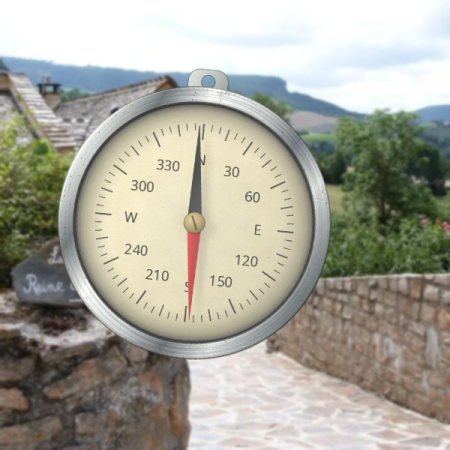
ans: {"value": 177.5, "unit": "°"}
